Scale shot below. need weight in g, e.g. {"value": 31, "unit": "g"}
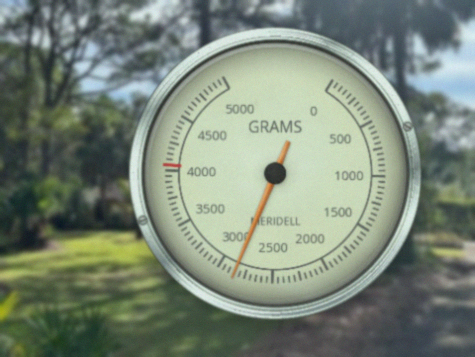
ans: {"value": 2850, "unit": "g"}
